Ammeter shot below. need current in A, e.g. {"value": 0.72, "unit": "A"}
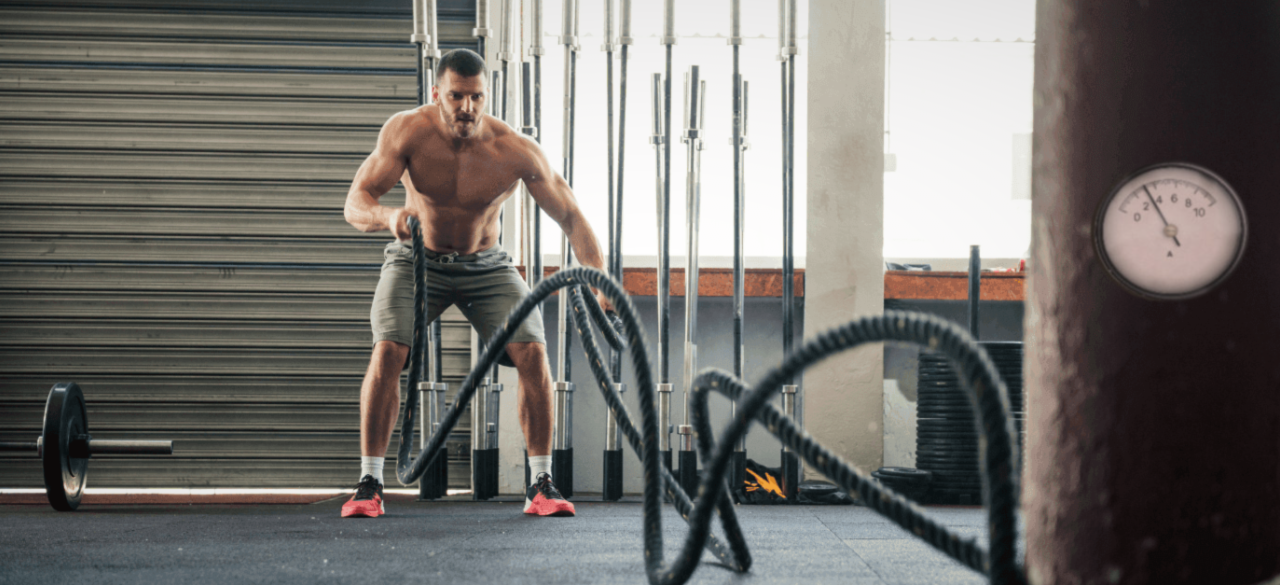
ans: {"value": 3, "unit": "A"}
